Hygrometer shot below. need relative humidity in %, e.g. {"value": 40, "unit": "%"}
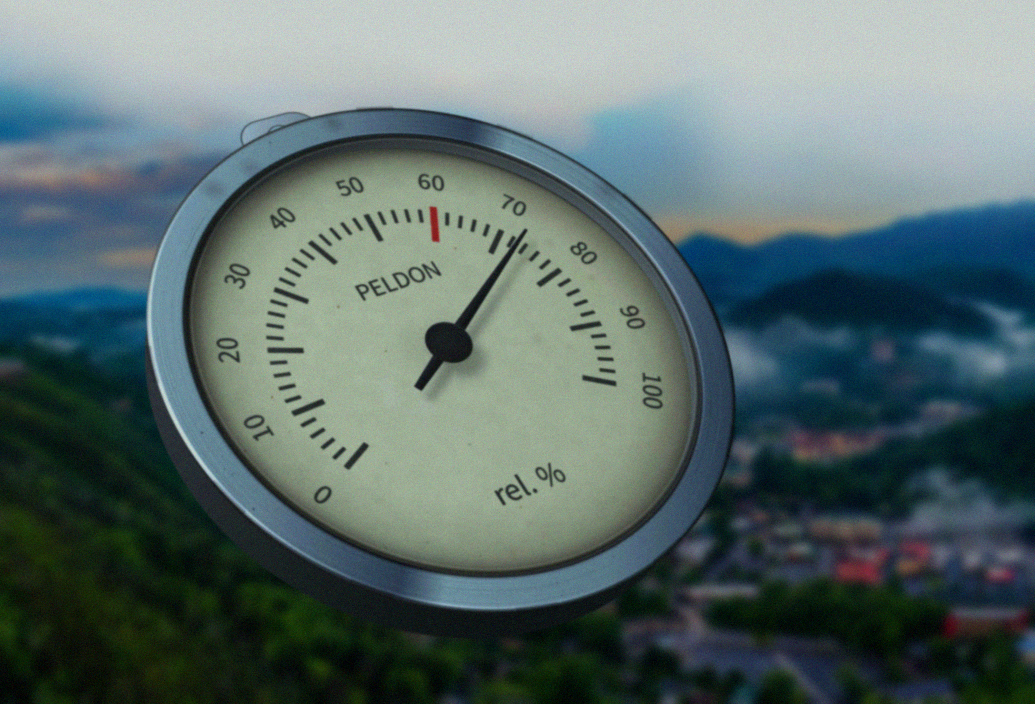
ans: {"value": 73, "unit": "%"}
